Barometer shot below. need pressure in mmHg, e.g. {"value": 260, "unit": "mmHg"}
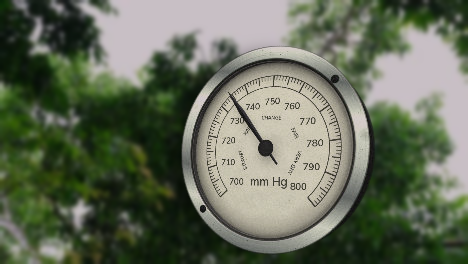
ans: {"value": 735, "unit": "mmHg"}
